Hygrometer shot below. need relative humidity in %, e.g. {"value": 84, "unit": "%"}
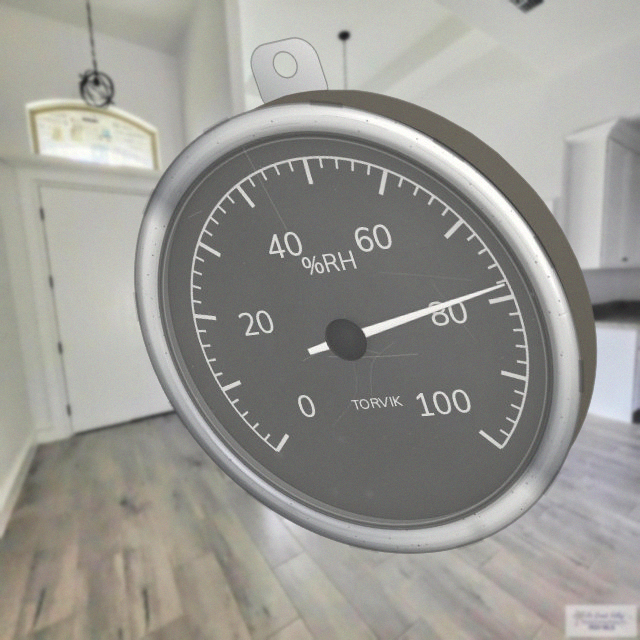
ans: {"value": 78, "unit": "%"}
